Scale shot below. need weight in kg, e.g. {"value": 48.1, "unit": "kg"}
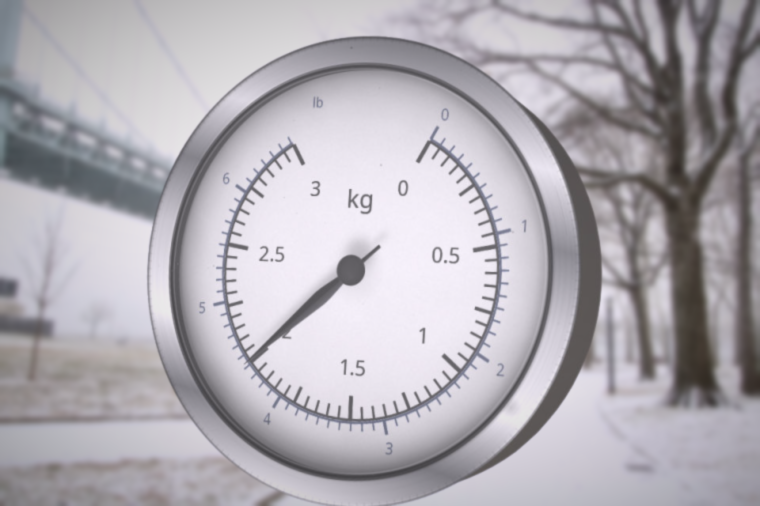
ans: {"value": 2, "unit": "kg"}
